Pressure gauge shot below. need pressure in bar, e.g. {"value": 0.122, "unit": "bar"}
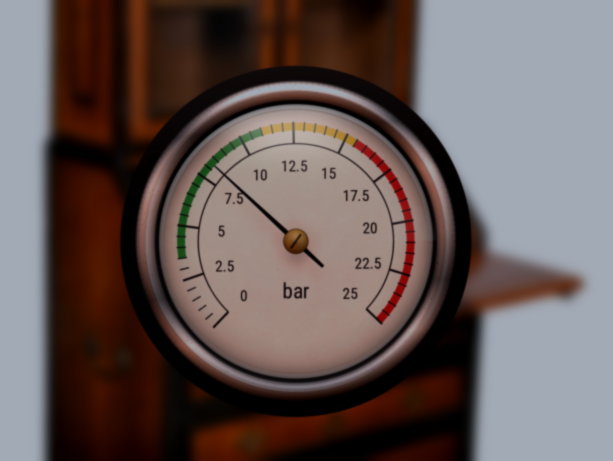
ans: {"value": 8.25, "unit": "bar"}
